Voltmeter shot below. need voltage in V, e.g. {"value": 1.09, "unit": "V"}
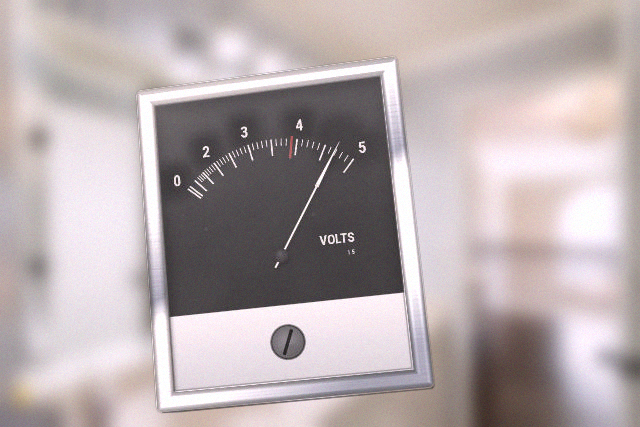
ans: {"value": 4.7, "unit": "V"}
